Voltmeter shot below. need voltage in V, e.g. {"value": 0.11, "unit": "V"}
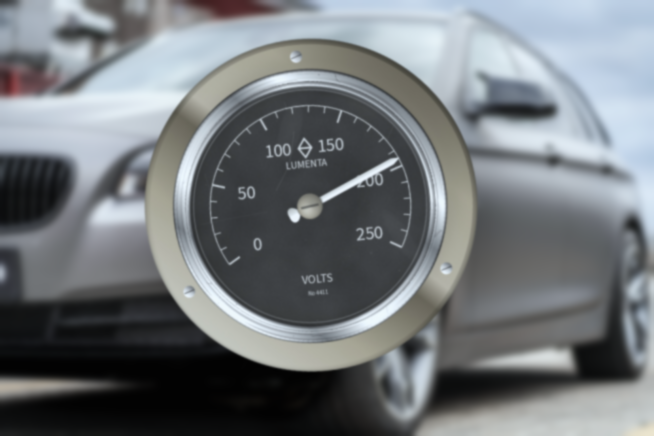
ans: {"value": 195, "unit": "V"}
